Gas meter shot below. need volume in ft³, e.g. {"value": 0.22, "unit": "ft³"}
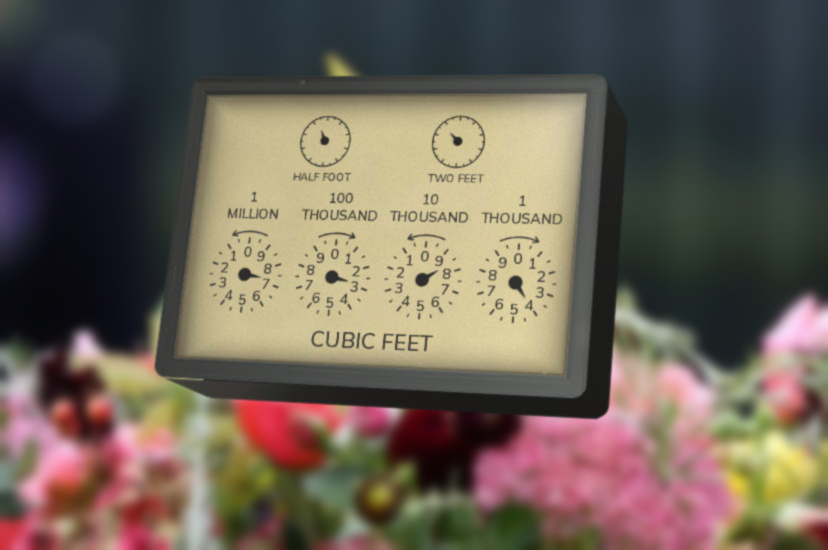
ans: {"value": 728400, "unit": "ft³"}
